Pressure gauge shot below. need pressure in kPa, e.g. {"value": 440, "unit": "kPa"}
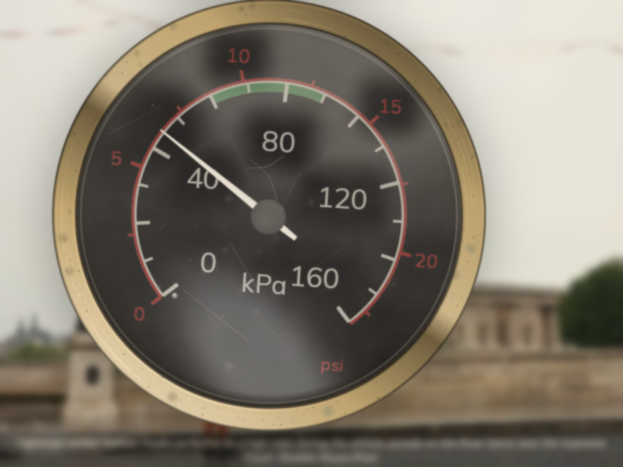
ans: {"value": 45, "unit": "kPa"}
